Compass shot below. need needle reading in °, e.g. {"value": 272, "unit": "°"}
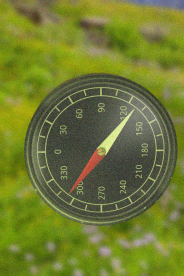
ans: {"value": 307.5, "unit": "°"}
